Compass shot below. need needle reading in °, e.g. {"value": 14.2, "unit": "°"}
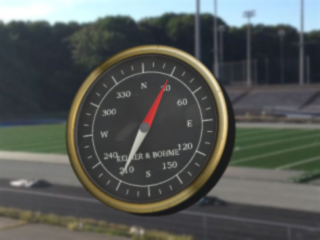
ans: {"value": 30, "unit": "°"}
